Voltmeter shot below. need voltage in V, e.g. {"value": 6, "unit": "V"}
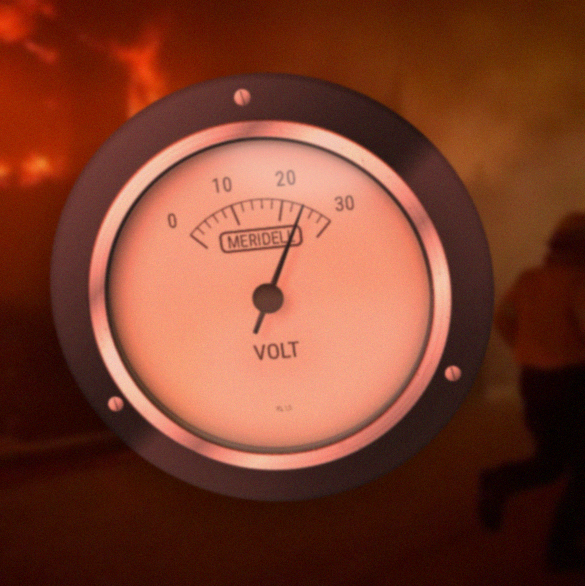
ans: {"value": 24, "unit": "V"}
